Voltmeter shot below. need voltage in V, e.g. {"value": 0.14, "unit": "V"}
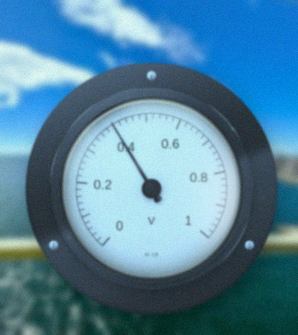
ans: {"value": 0.4, "unit": "V"}
